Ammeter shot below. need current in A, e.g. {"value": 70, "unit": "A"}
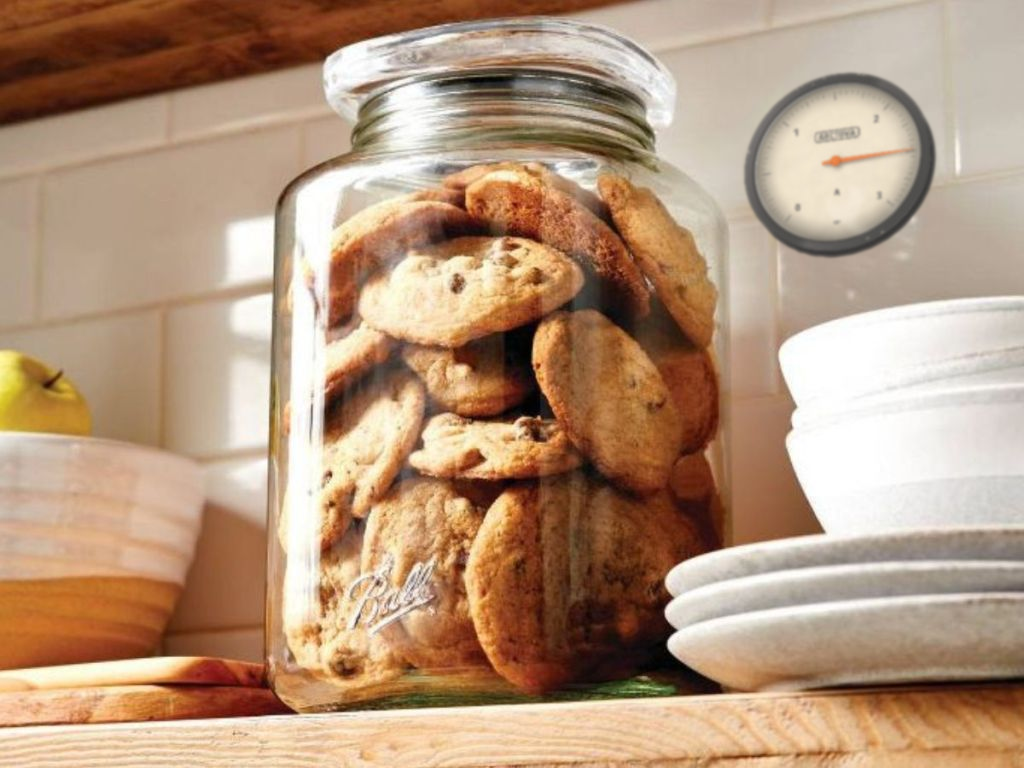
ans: {"value": 2.5, "unit": "A"}
